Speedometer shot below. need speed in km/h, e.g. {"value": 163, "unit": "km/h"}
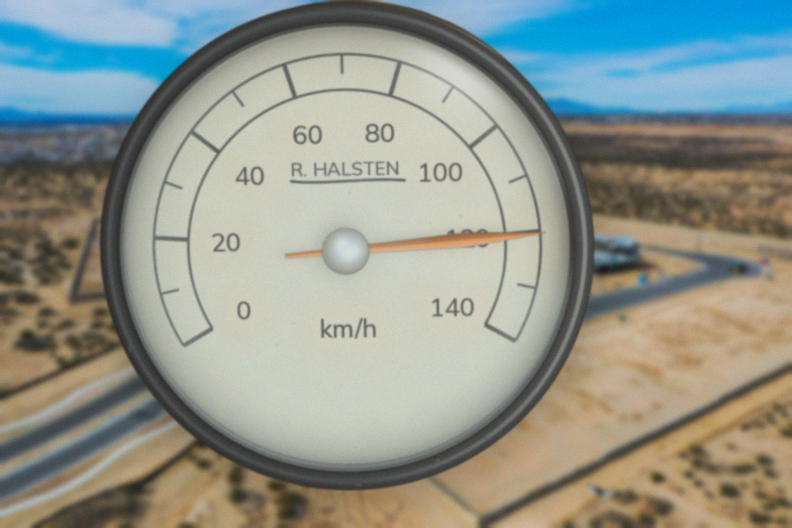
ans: {"value": 120, "unit": "km/h"}
